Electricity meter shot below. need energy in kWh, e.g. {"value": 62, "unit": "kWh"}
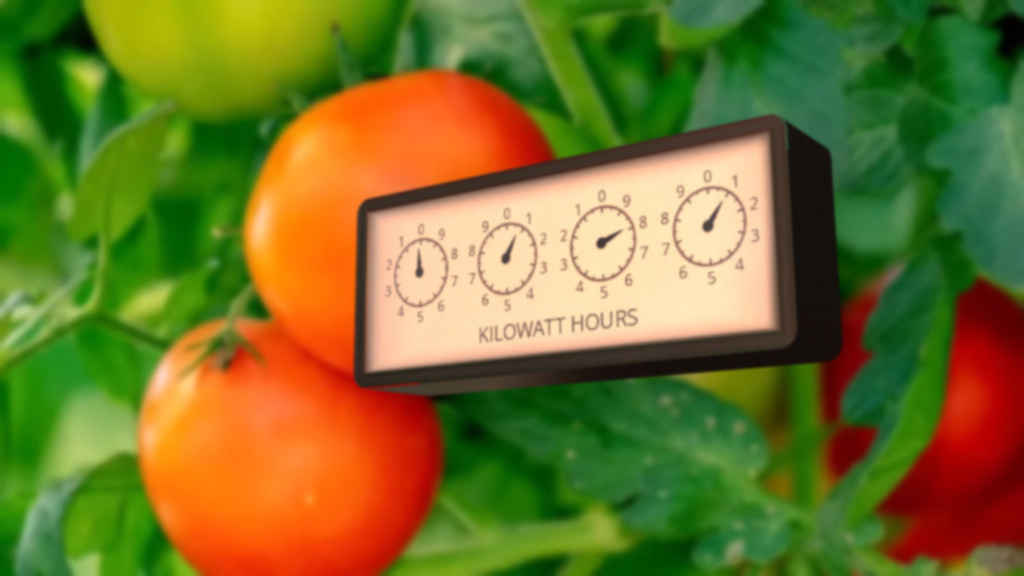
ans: {"value": 81, "unit": "kWh"}
